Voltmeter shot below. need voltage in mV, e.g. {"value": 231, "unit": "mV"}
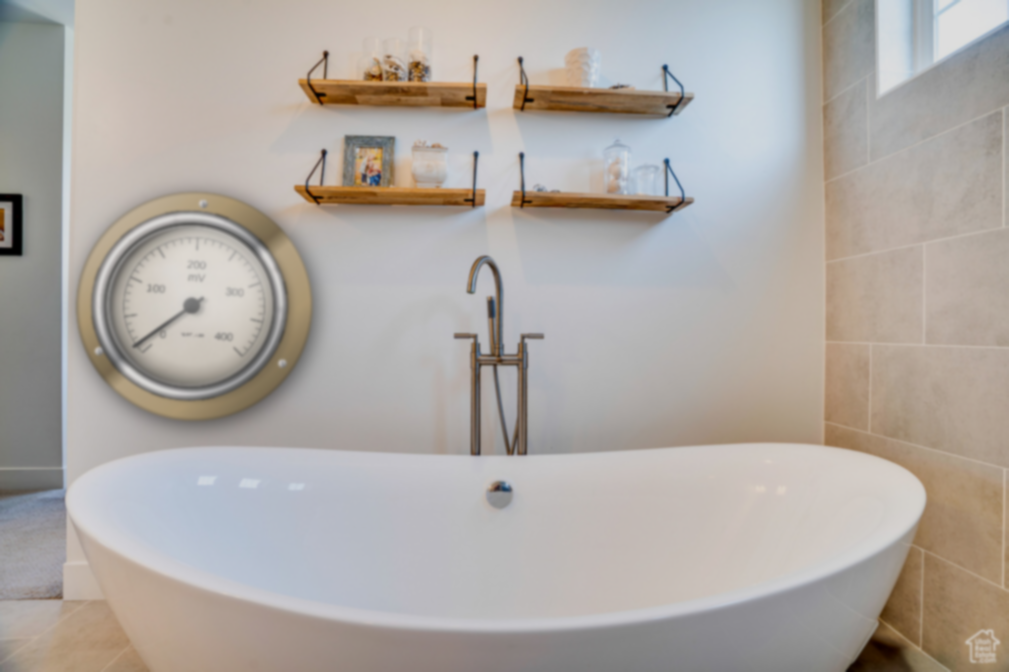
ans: {"value": 10, "unit": "mV"}
